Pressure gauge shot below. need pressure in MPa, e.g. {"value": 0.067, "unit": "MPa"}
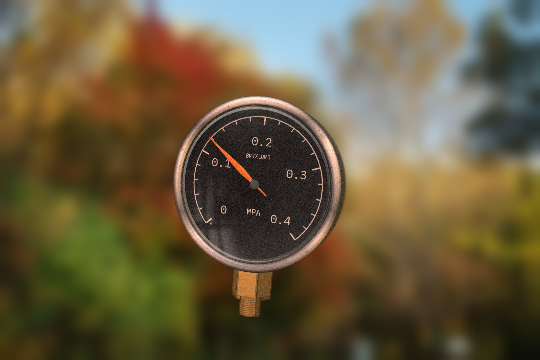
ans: {"value": 0.12, "unit": "MPa"}
